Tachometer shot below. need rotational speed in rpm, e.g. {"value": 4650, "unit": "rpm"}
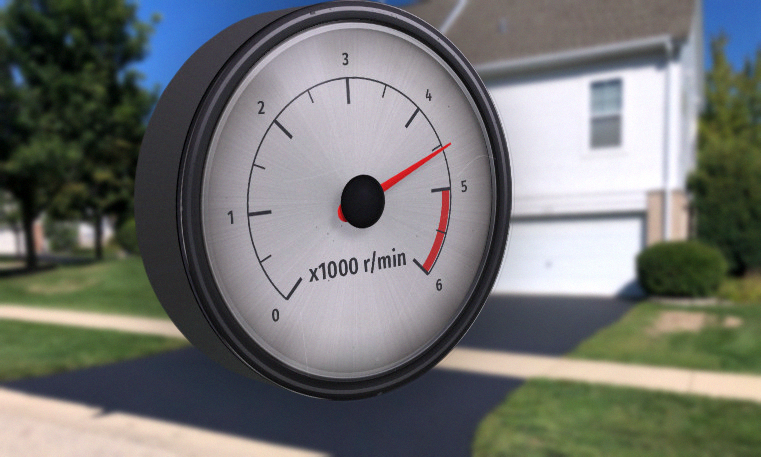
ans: {"value": 4500, "unit": "rpm"}
